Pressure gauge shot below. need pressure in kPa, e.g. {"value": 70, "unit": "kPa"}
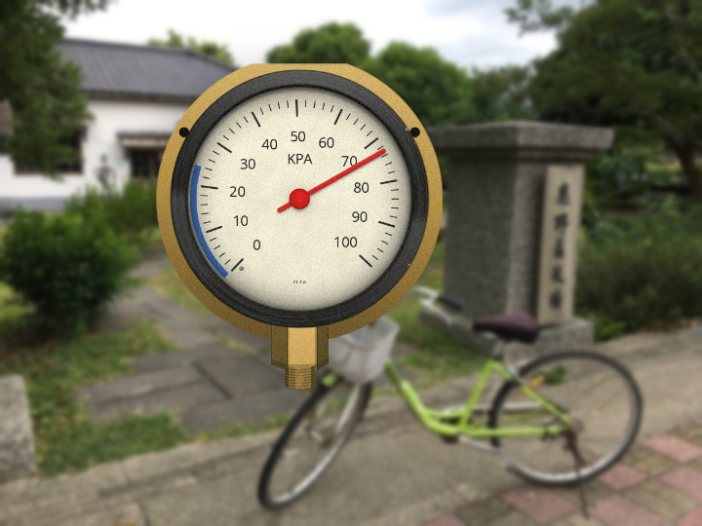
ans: {"value": 73, "unit": "kPa"}
